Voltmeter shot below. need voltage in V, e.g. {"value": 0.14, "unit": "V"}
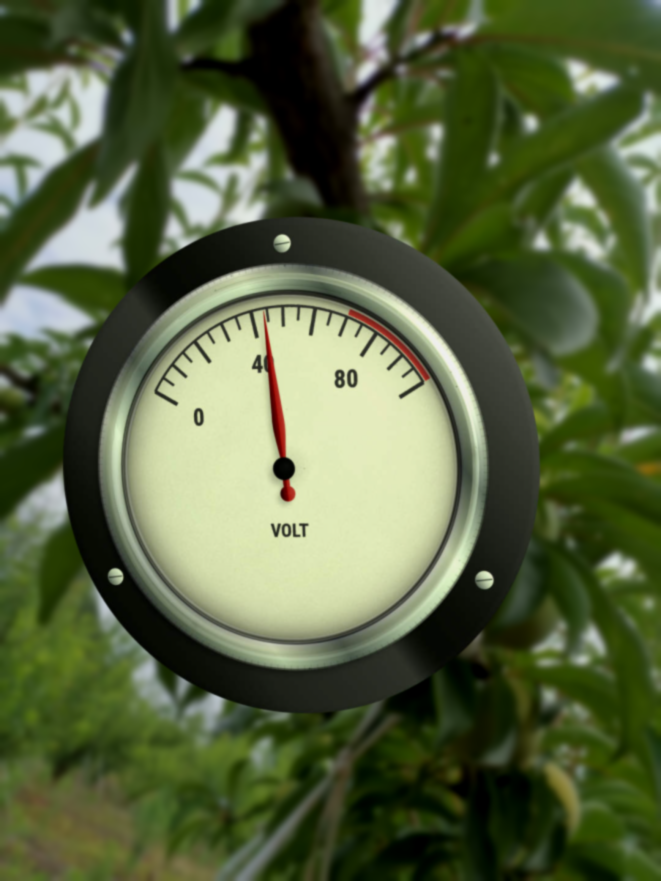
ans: {"value": 45, "unit": "V"}
